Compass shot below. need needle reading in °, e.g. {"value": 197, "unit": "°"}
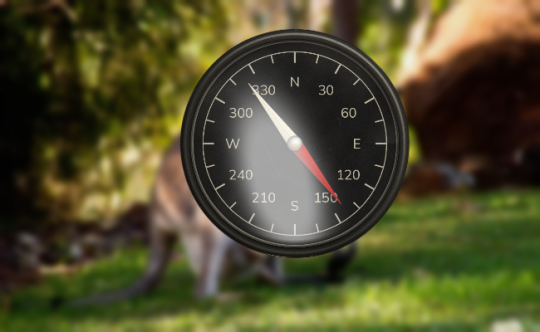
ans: {"value": 142.5, "unit": "°"}
